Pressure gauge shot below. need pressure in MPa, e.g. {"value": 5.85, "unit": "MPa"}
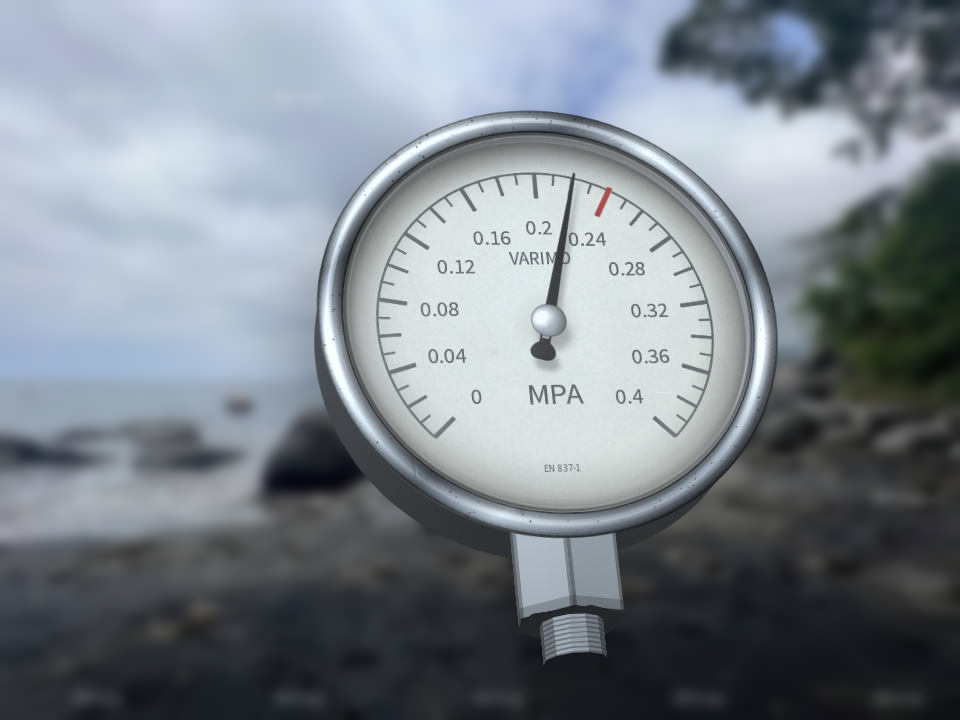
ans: {"value": 0.22, "unit": "MPa"}
